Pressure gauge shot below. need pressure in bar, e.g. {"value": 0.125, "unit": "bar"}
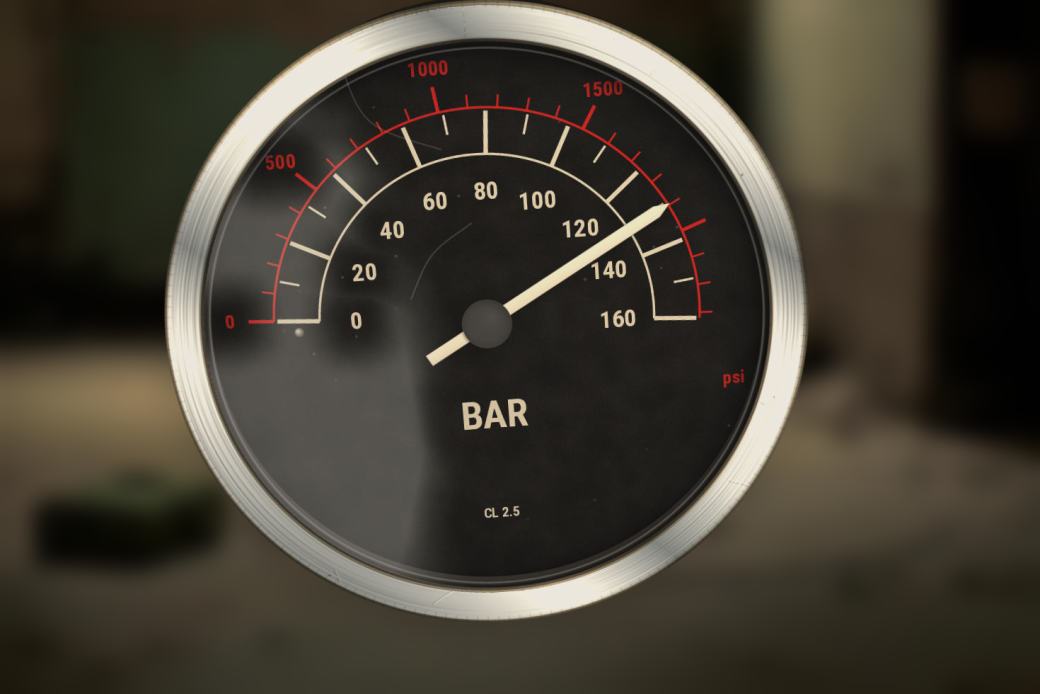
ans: {"value": 130, "unit": "bar"}
